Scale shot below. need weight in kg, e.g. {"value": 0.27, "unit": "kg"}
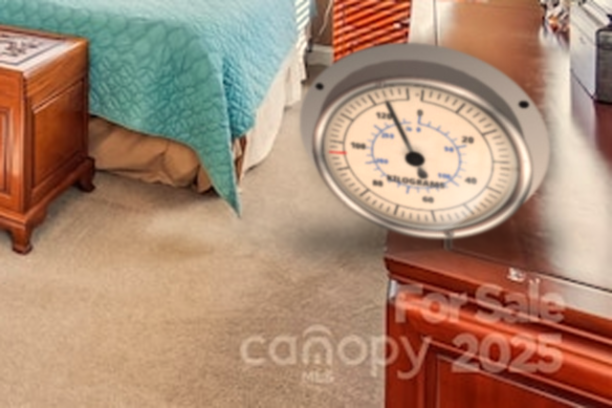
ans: {"value": 124, "unit": "kg"}
